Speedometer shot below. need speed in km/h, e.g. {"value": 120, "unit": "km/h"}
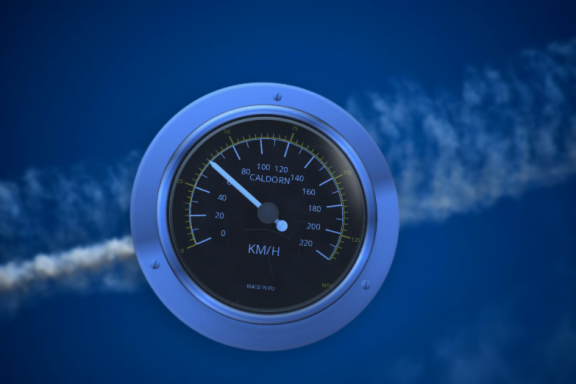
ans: {"value": 60, "unit": "km/h"}
